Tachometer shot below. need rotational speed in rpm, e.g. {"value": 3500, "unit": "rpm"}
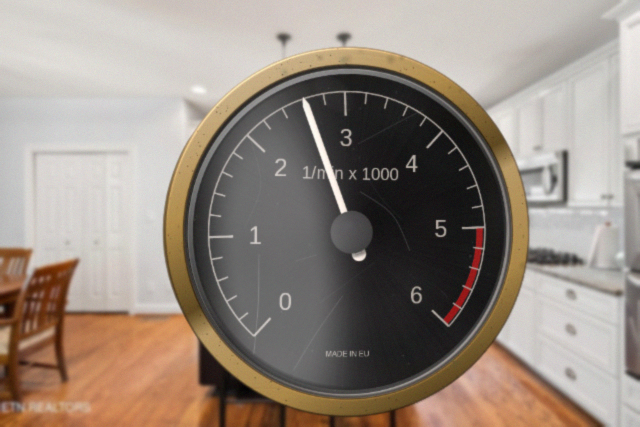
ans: {"value": 2600, "unit": "rpm"}
